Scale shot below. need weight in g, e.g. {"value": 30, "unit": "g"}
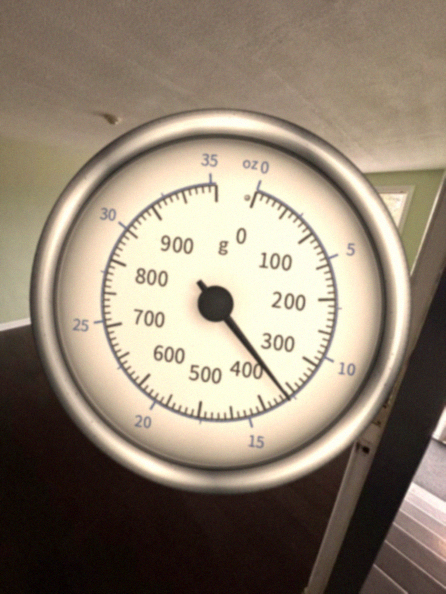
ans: {"value": 360, "unit": "g"}
